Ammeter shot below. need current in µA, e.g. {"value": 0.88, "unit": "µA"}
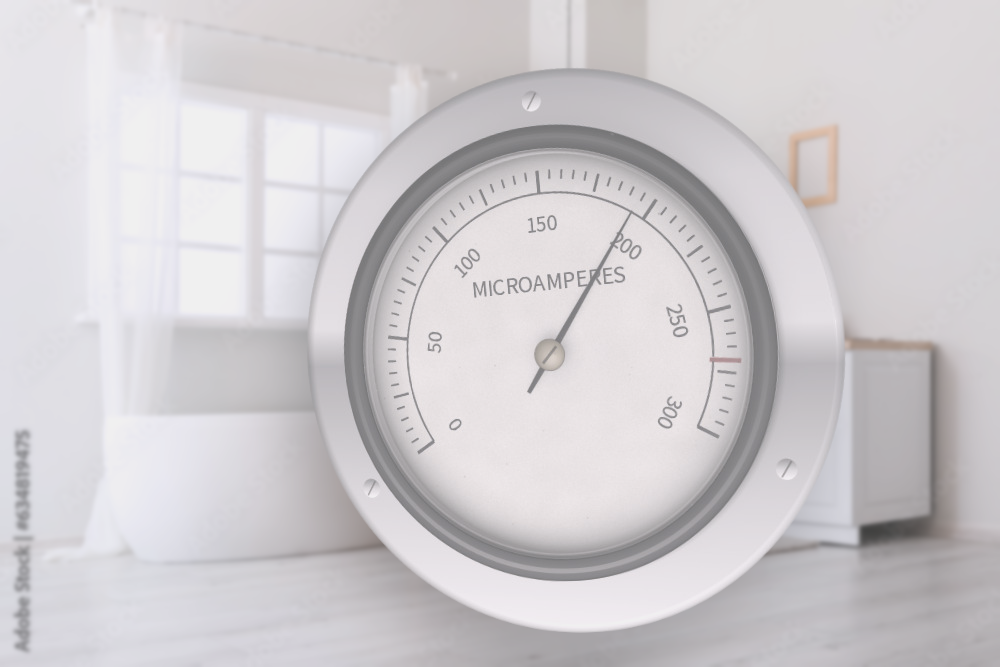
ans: {"value": 195, "unit": "µA"}
